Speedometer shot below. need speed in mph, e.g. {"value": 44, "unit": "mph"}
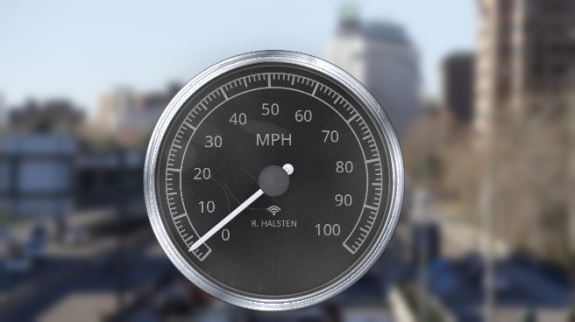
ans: {"value": 3, "unit": "mph"}
